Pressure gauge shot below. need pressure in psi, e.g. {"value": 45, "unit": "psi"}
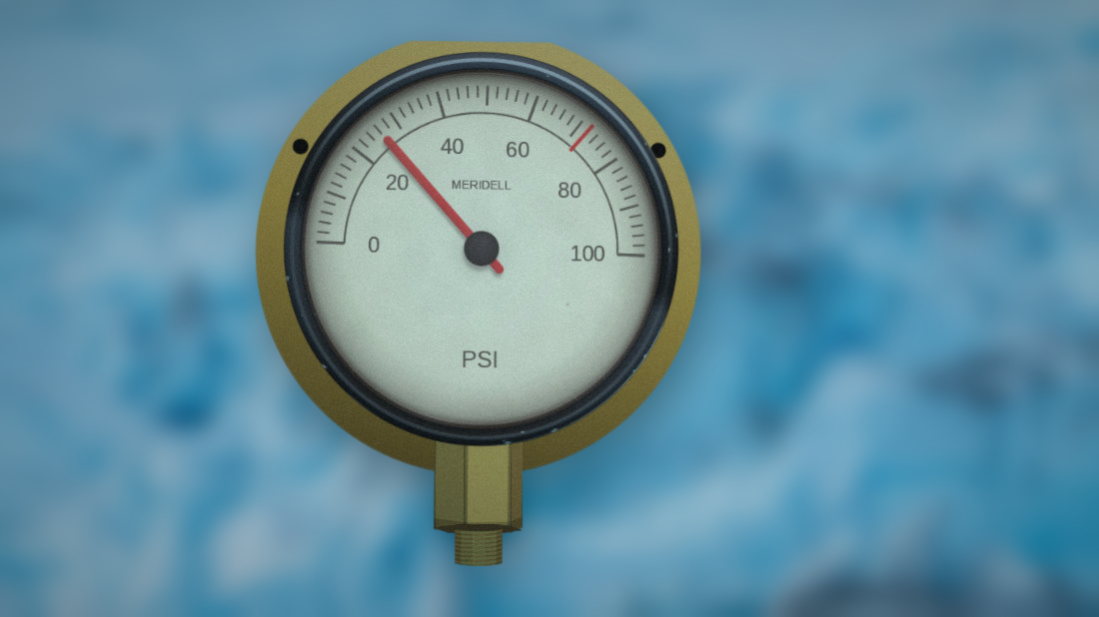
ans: {"value": 26, "unit": "psi"}
